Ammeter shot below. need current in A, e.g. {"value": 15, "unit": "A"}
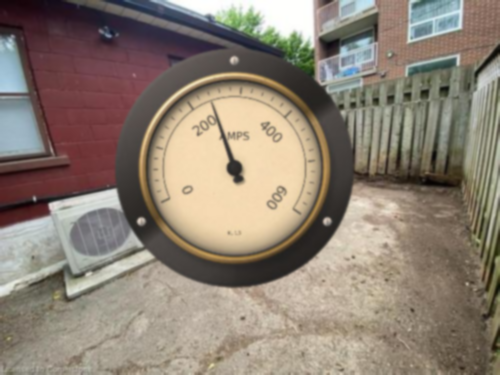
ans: {"value": 240, "unit": "A"}
